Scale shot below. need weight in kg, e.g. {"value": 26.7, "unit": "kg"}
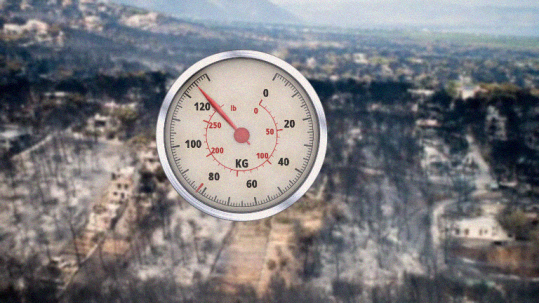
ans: {"value": 125, "unit": "kg"}
